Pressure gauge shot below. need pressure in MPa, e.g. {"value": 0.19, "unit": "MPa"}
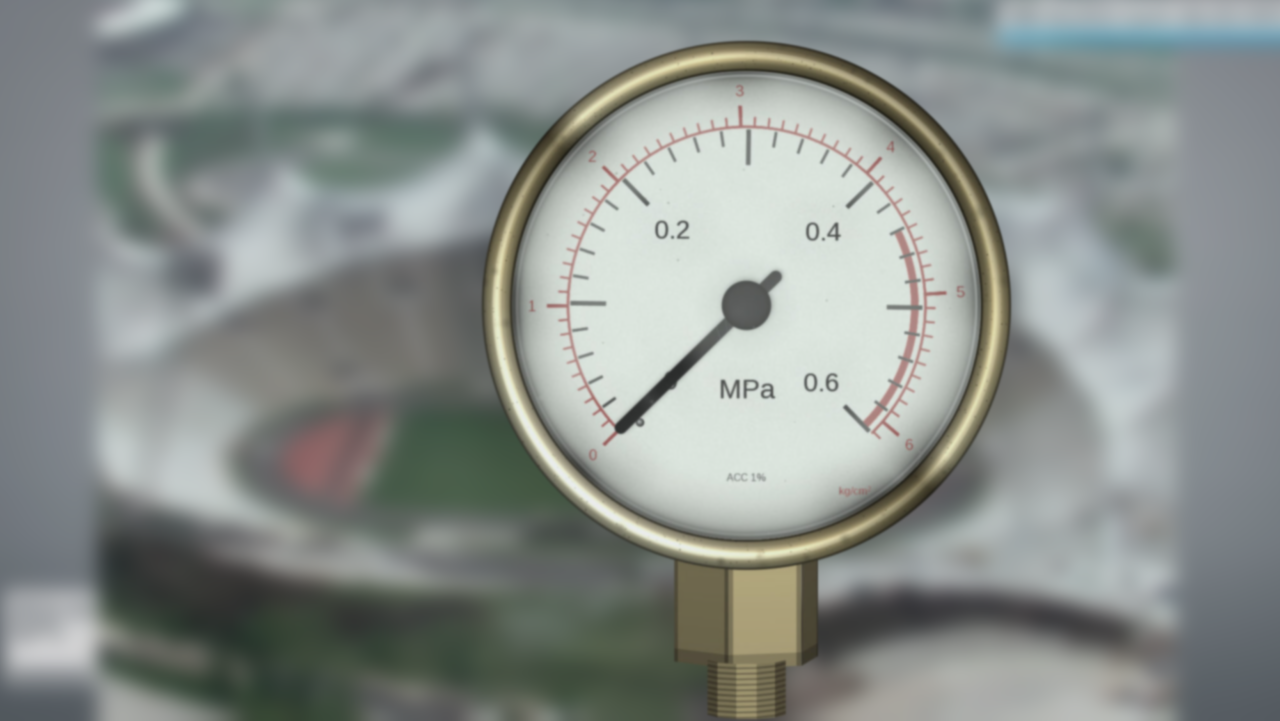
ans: {"value": 0, "unit": "MPa"}
